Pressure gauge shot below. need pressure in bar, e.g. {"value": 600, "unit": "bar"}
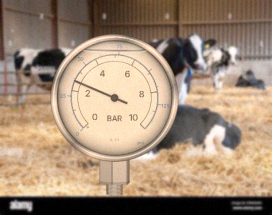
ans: {"value": 2.5, "unit": "bar"}
